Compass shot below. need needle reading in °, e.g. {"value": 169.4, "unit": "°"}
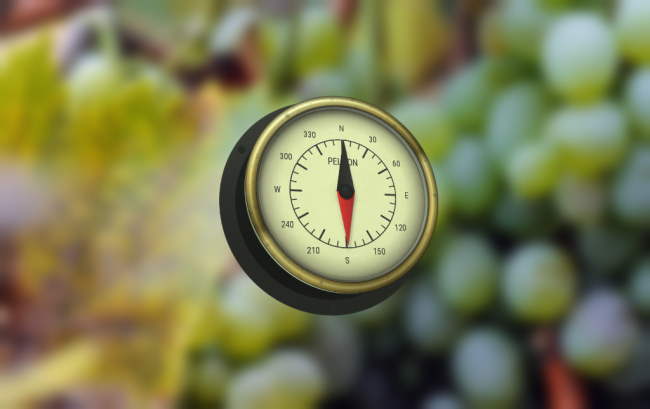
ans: {"value": 180, "unit": "°"}
